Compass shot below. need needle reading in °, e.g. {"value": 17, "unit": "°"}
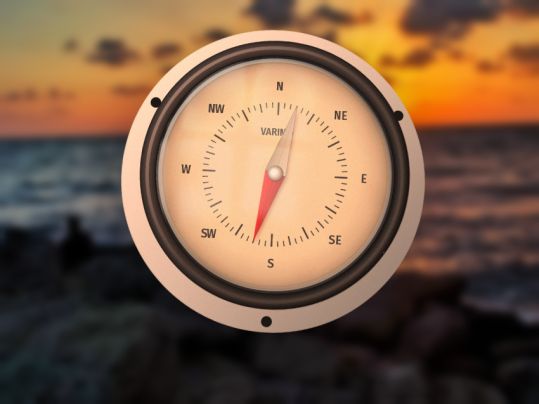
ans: {"value": 195, "unit": "°"}
